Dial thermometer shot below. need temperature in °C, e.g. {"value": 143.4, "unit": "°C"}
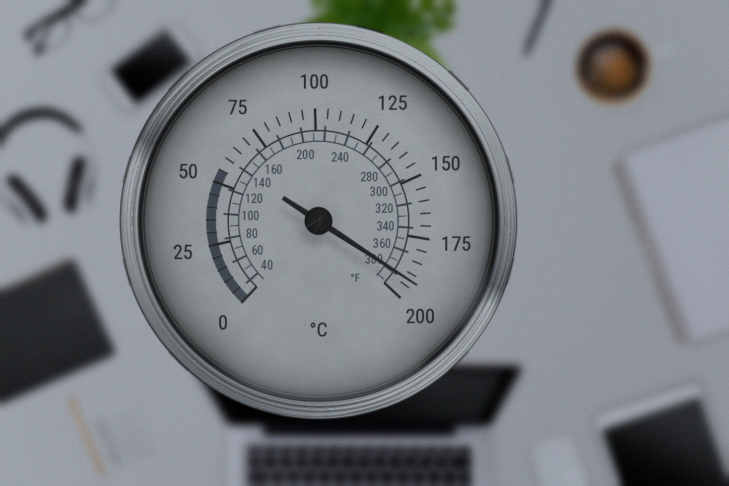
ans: {"value": 192.5, "unit": "°C"}
